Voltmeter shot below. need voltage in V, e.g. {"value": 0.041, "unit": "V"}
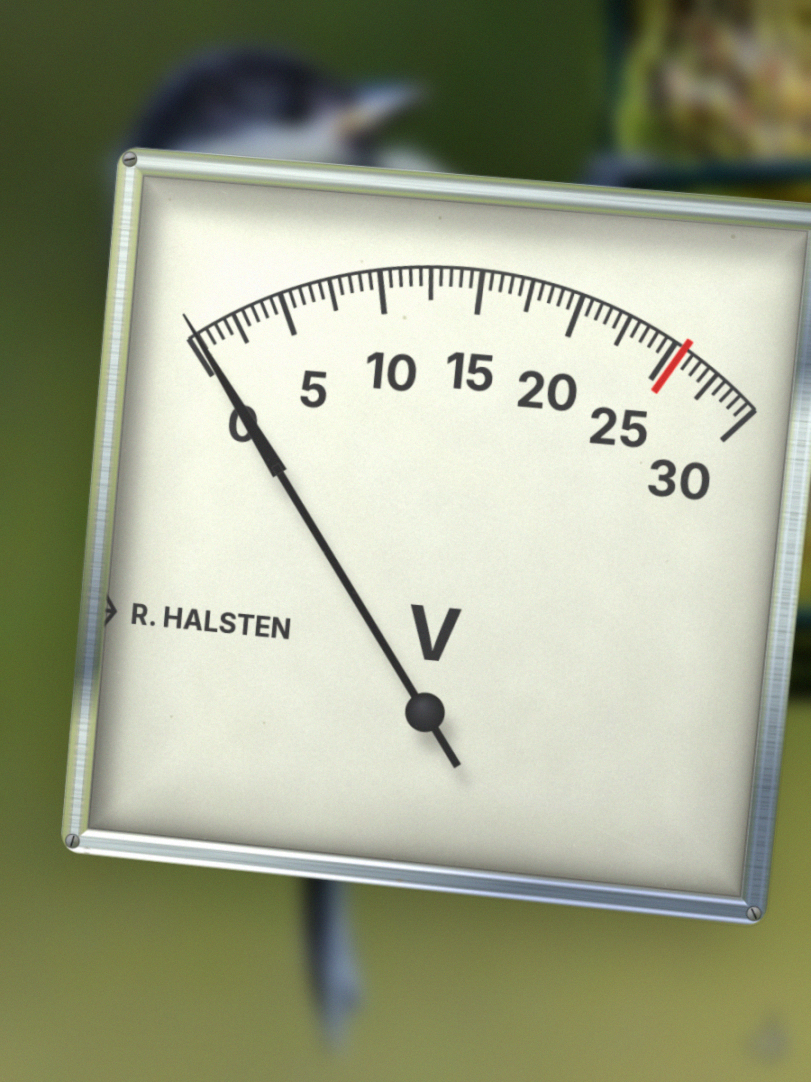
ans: {"value": 0.5, "unit": "V"}
